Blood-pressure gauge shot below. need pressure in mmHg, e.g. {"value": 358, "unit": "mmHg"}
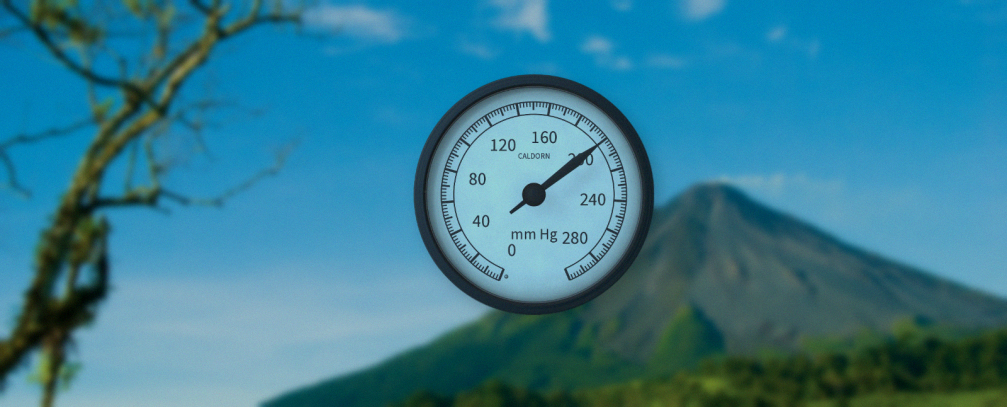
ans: {"value": 200, "unit": "mmHg"}
